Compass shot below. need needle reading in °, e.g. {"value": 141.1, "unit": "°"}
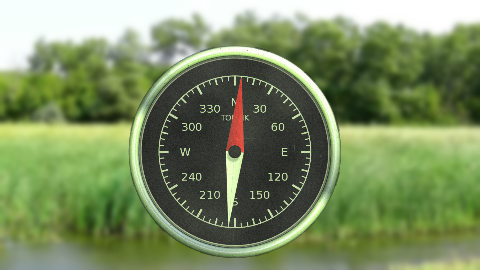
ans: {"value": 5, "unit": "°"}
